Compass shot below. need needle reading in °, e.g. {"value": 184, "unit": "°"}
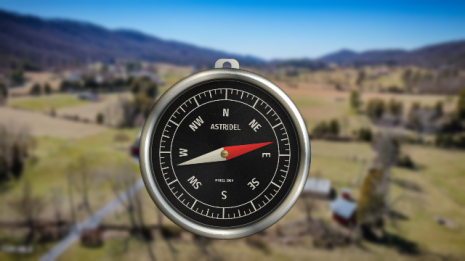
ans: {"value": 75, "unit": "°"}
